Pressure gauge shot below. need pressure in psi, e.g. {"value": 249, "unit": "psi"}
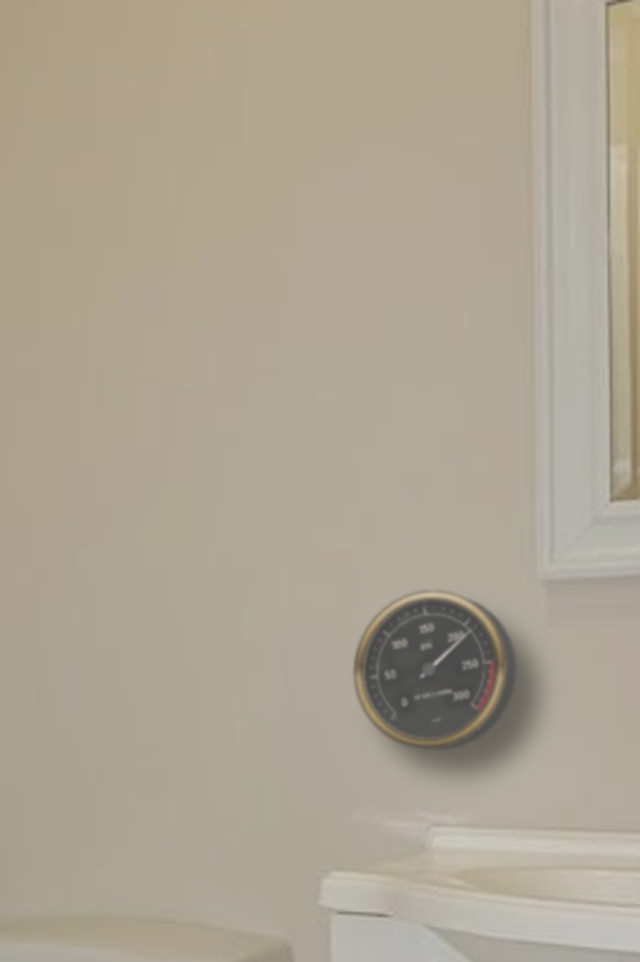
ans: {"value": 210, "unit": "psi"}
